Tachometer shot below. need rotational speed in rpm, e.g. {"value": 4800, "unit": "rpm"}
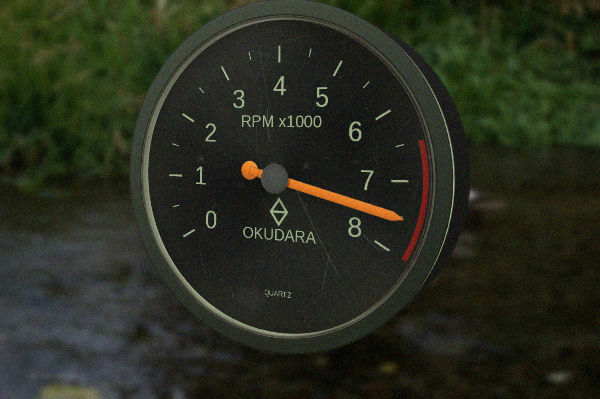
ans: {"value": 7500, "unit": "rpm"}
